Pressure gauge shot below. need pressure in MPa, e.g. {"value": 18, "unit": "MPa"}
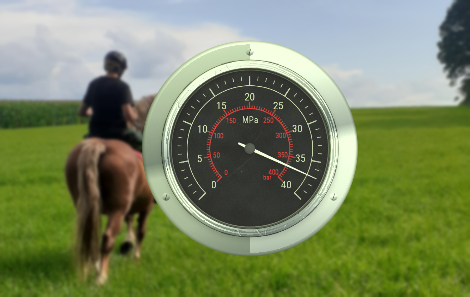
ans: {"value": 37, "unit": "MPa"}
